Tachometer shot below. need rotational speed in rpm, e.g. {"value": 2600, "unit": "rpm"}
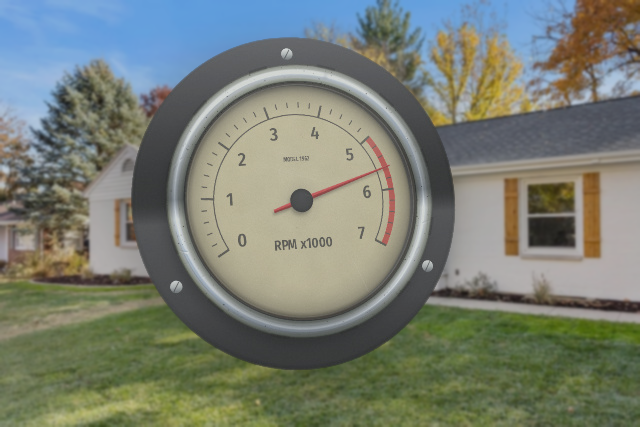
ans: {"value": 5600, "unit": "rpm"}
